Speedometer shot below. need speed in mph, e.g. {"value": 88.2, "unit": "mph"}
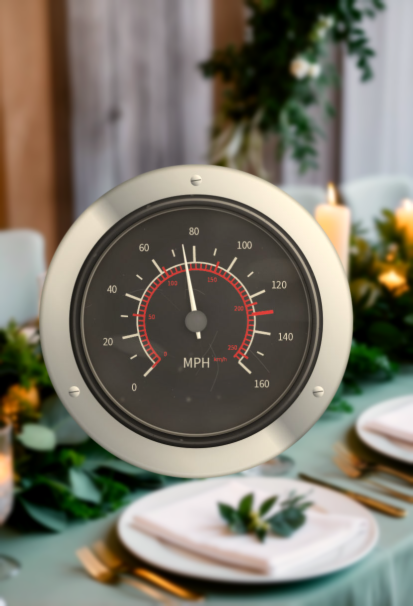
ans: {"value": 75, "unit": "mph"}
